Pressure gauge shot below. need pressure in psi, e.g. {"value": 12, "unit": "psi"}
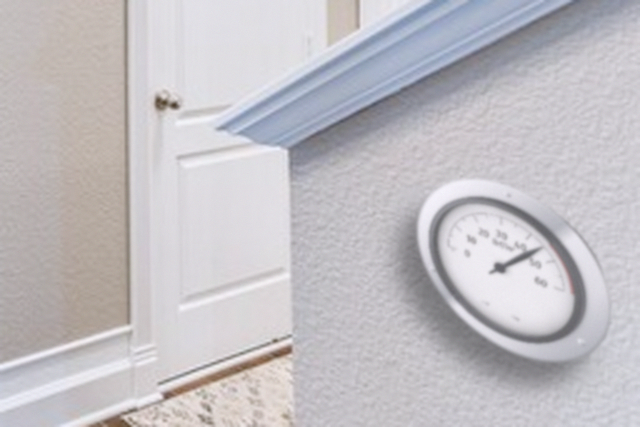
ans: {"value": 45, "unit": "psi"}
